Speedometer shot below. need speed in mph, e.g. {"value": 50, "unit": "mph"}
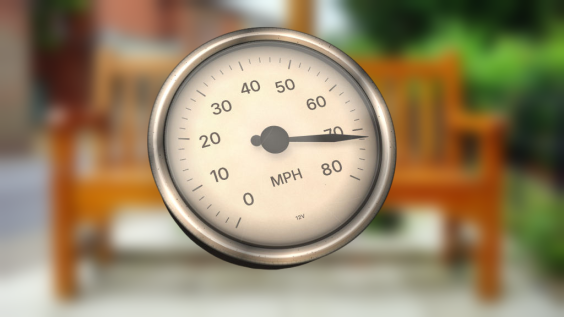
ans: {"value": 72, "unit": "mph"}
